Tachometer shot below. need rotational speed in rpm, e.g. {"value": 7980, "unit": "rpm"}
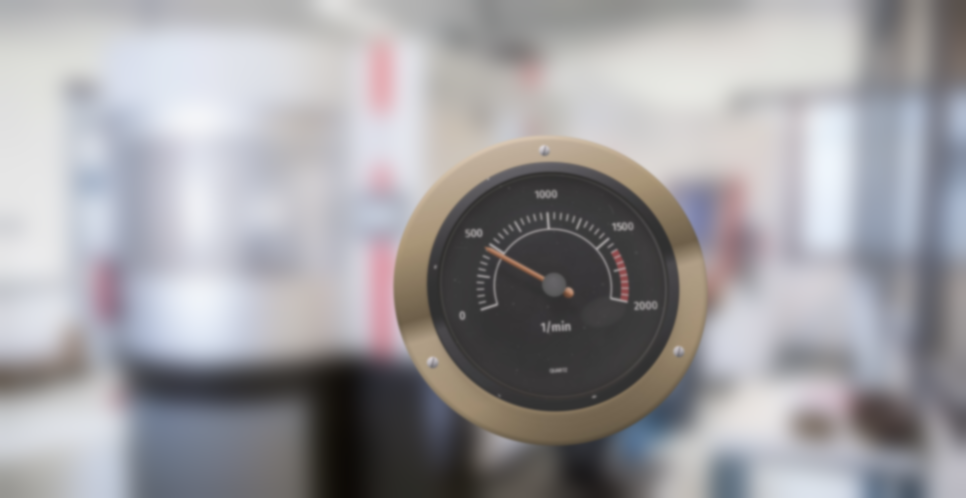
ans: {"value": 450, "unit": "rpm"}
